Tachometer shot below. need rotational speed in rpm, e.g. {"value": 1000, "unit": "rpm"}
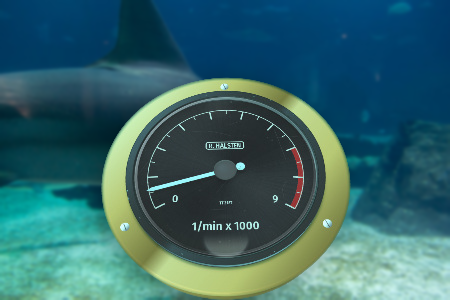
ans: {"value": 500, "unit": "rpm"}
